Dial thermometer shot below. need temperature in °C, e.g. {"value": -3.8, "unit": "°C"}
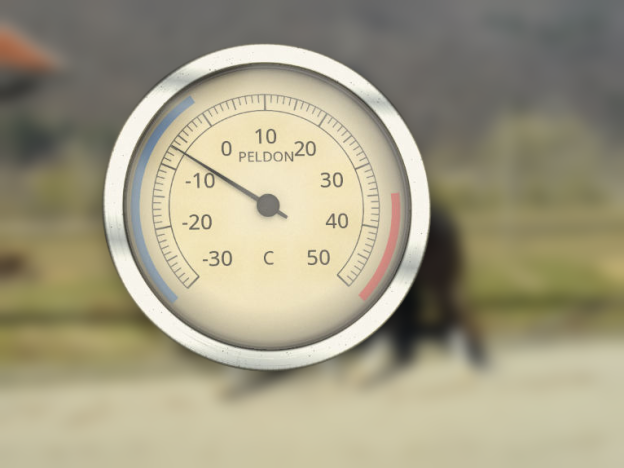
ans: {"value": -7, "unit": "°C"}
